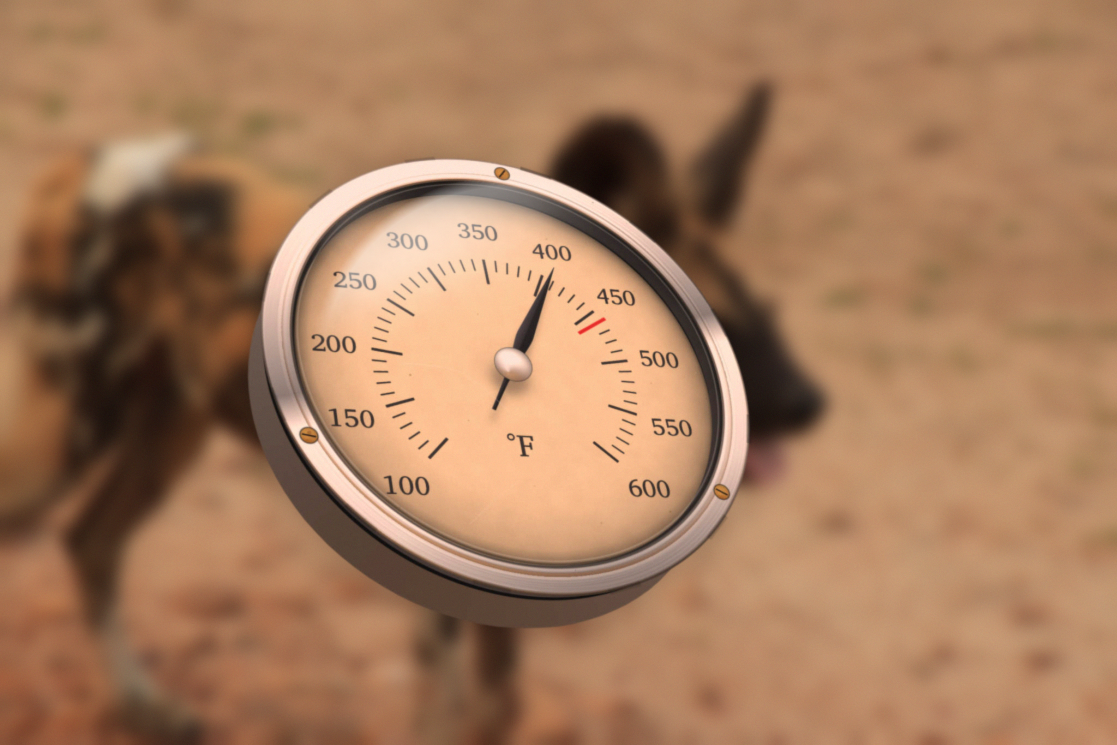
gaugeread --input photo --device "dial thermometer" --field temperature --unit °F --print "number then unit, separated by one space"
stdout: 405 °F
